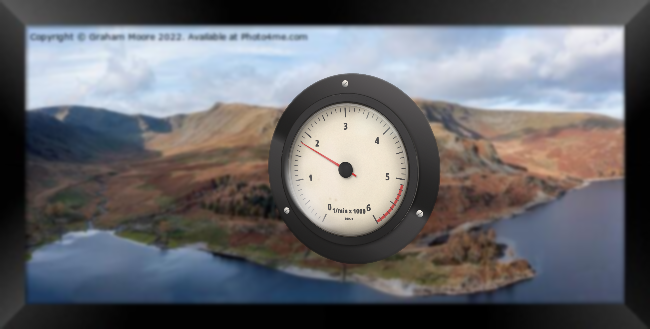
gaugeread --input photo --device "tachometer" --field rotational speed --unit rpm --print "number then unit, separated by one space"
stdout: 1800 rpm
